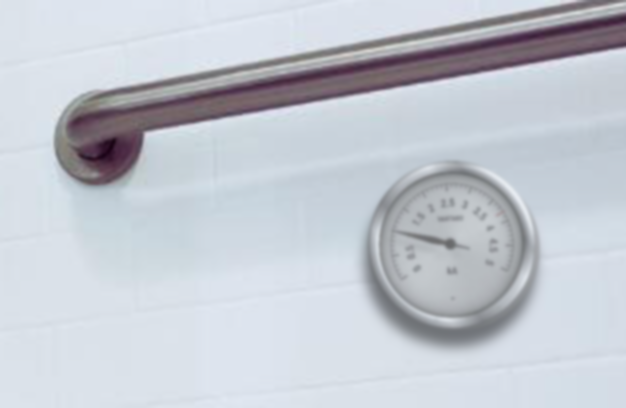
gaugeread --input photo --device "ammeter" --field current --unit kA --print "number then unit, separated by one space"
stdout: 1 kA
